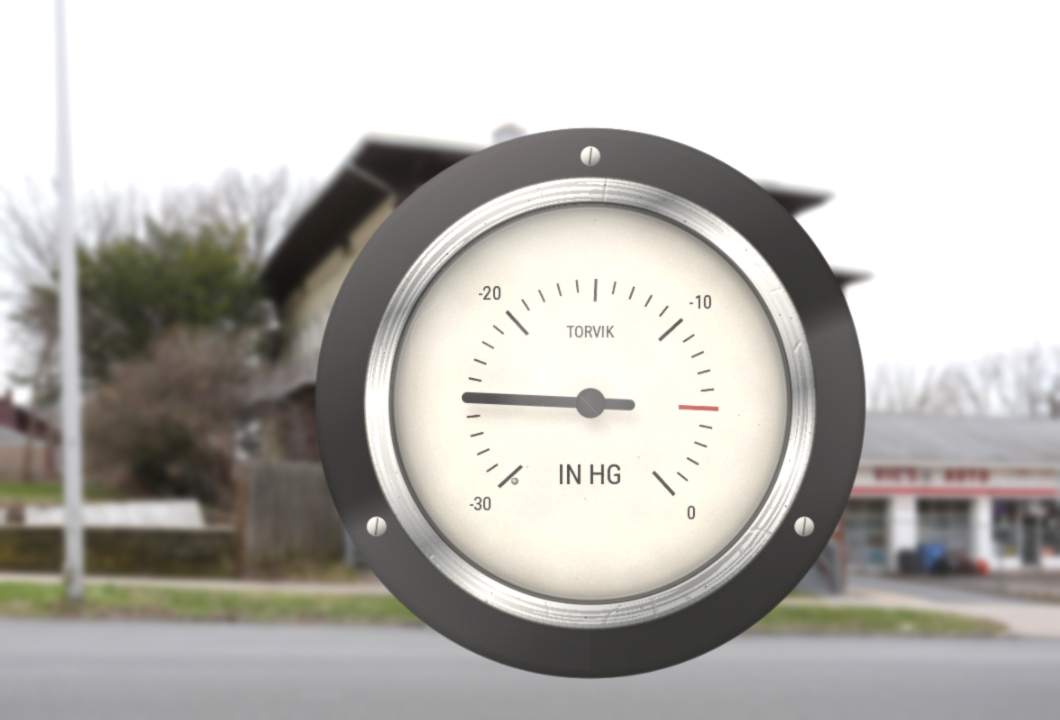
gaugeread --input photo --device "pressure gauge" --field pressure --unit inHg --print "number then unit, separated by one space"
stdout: -25 inHg
